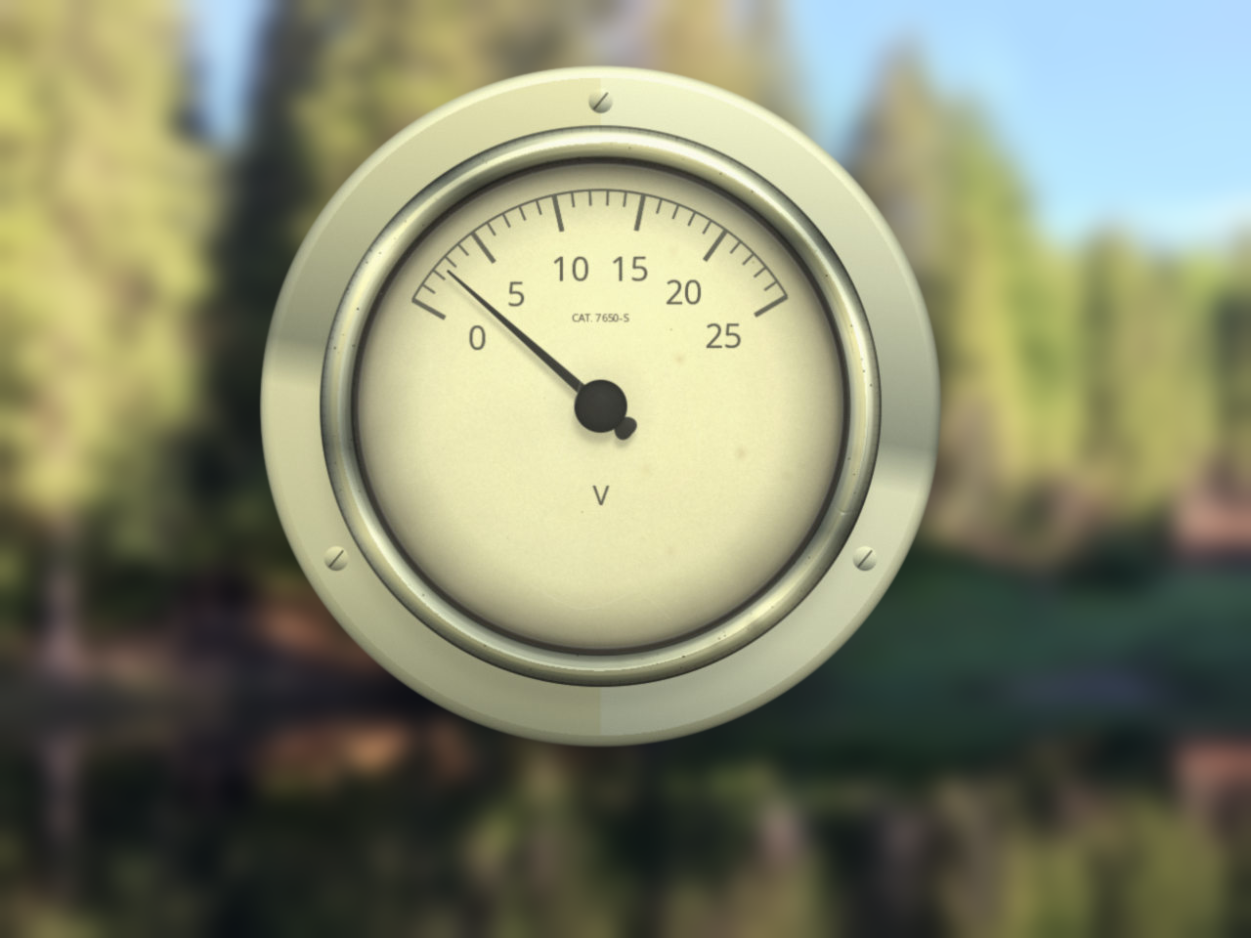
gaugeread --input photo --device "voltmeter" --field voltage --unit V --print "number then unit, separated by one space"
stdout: 2.5 V
